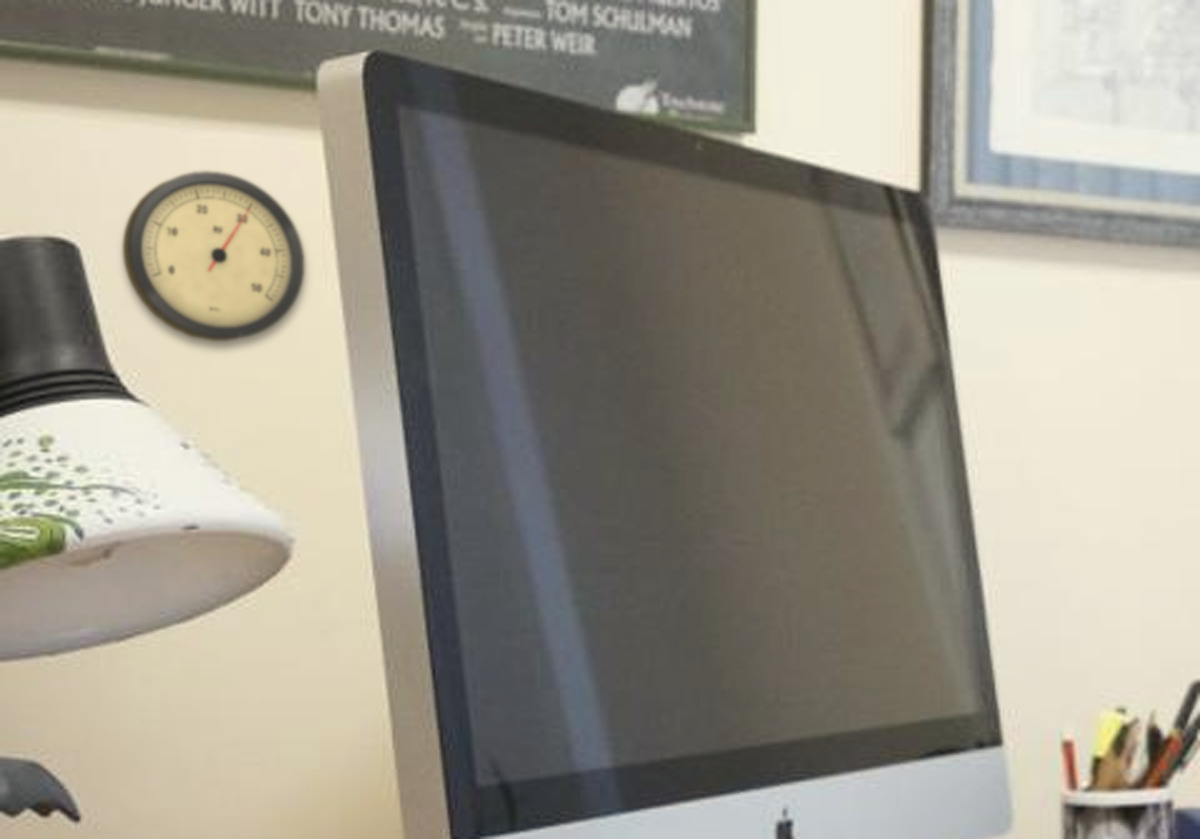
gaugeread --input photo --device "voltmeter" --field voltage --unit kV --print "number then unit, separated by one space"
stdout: 30 kV
